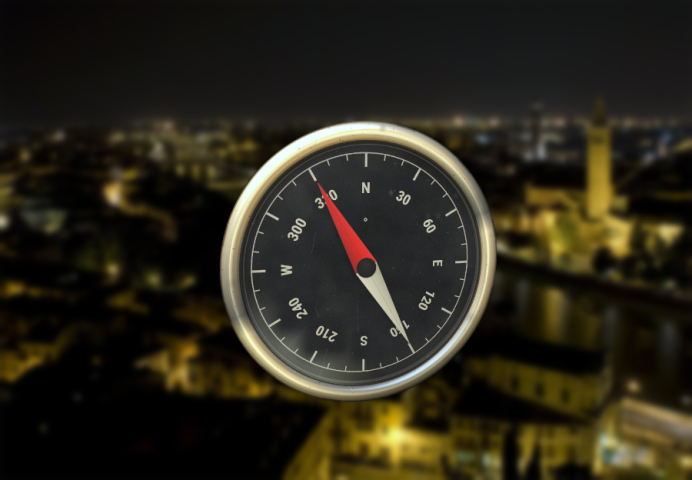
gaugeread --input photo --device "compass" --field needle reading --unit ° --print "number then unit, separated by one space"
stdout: 330 °
